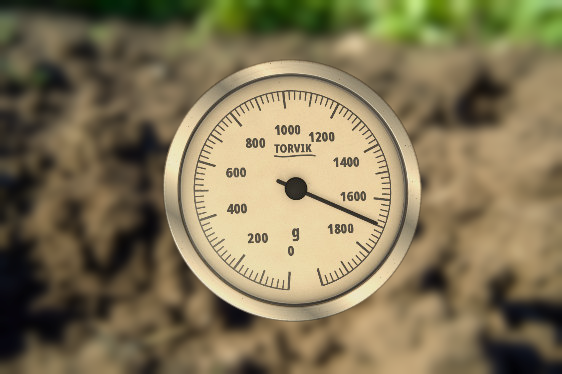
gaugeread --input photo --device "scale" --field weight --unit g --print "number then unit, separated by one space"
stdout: 1700 g
